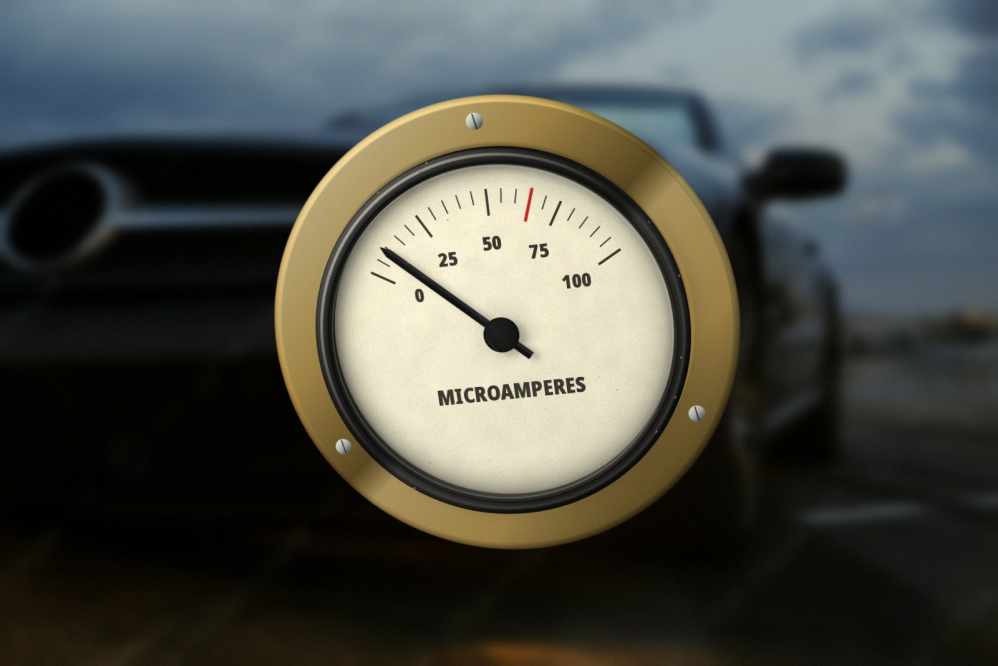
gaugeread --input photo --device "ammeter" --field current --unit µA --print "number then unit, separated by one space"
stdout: 10 µA
